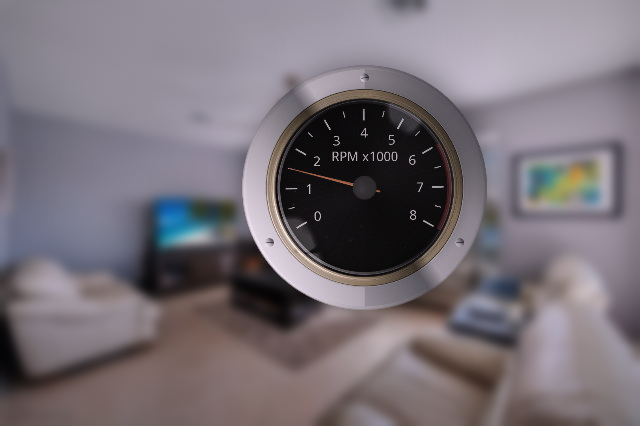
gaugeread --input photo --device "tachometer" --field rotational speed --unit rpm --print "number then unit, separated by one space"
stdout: 1500 rpm
